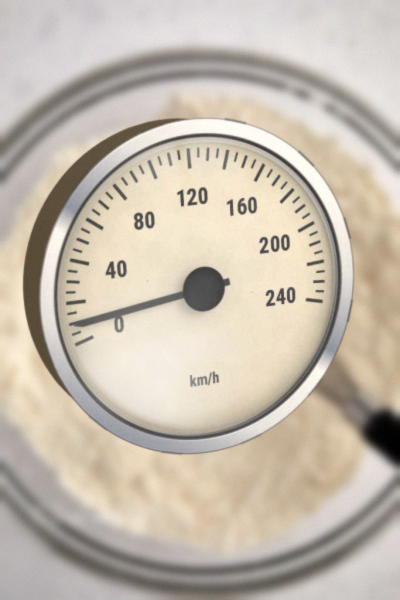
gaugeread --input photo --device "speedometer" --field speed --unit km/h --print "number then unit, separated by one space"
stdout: 10 km/h
